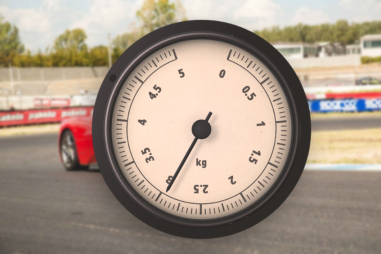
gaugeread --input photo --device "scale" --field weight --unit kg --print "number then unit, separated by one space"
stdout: 2.95 kg
